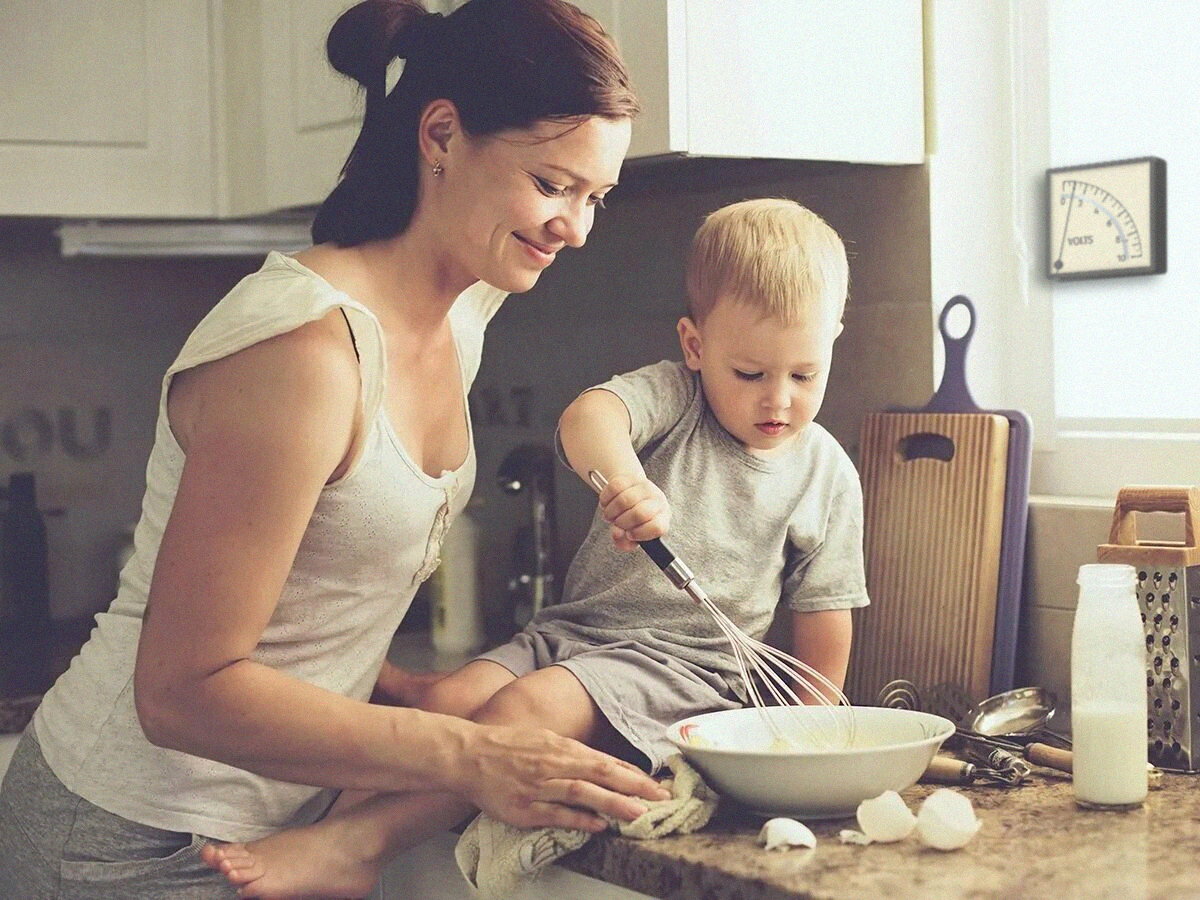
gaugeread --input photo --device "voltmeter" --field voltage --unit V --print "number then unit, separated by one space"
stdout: 1 V
